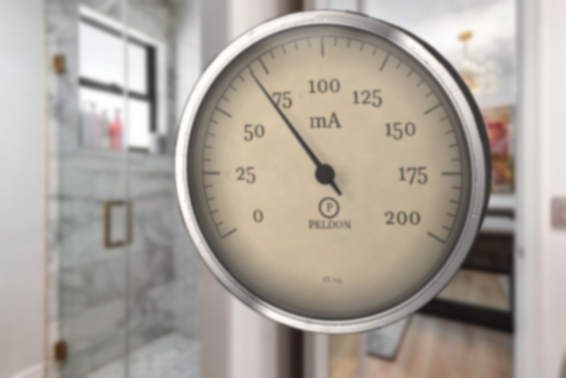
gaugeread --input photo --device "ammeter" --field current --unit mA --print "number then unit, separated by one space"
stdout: 70 mA
